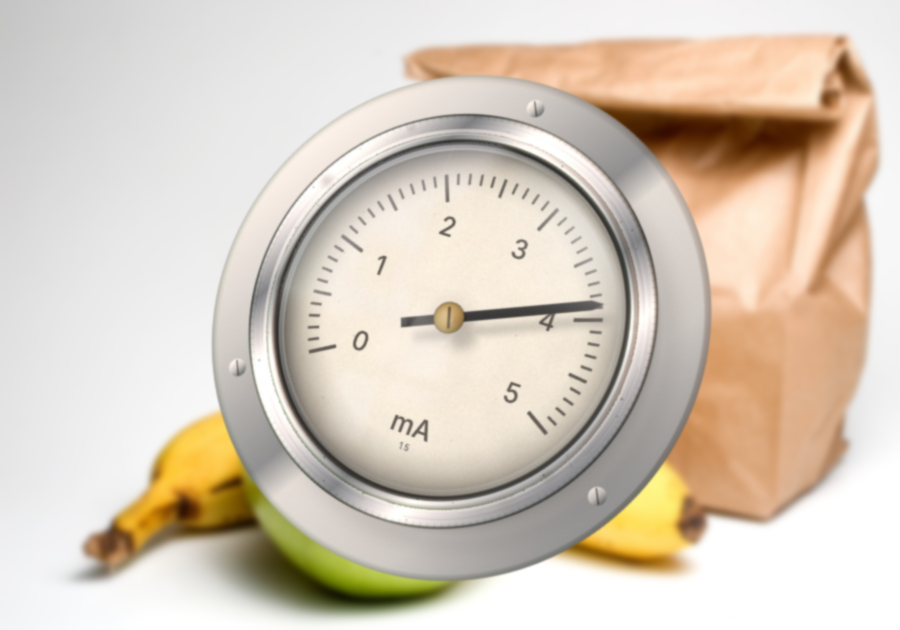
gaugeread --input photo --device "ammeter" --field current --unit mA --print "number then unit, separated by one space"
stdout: 3.9 mA
